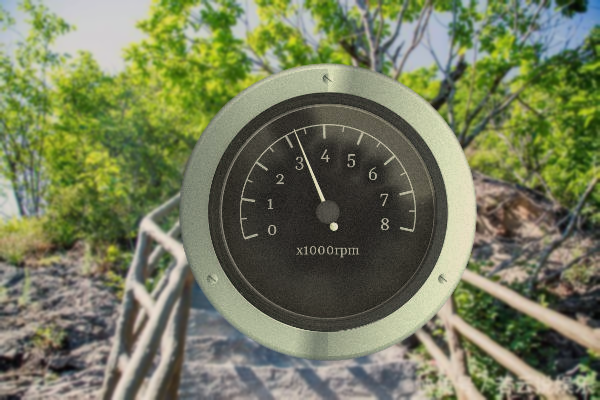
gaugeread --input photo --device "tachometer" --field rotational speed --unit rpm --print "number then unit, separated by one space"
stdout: 3250 rpm
